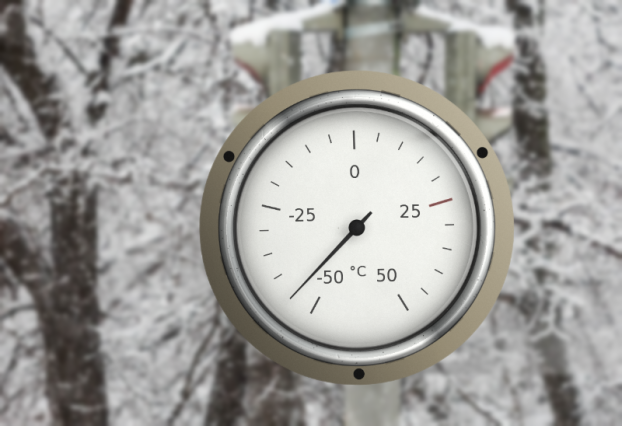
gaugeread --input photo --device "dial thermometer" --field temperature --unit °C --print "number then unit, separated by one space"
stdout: -45 °C
